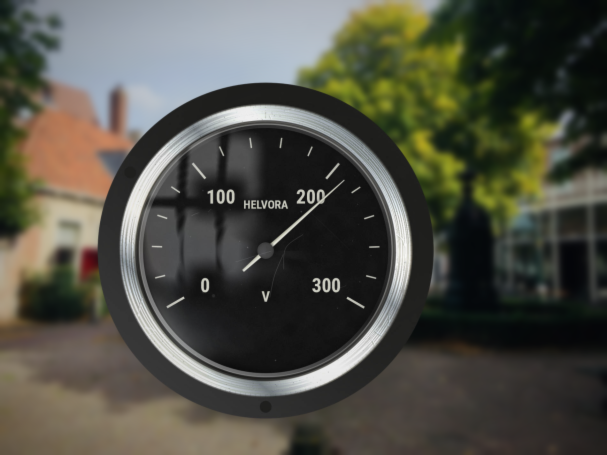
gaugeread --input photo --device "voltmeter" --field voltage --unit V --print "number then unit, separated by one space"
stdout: 210 V
